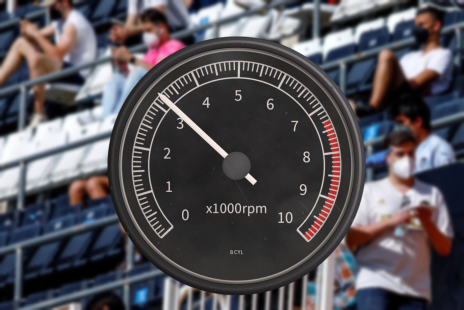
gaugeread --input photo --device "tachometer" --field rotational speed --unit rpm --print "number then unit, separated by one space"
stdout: 3200 rpm
